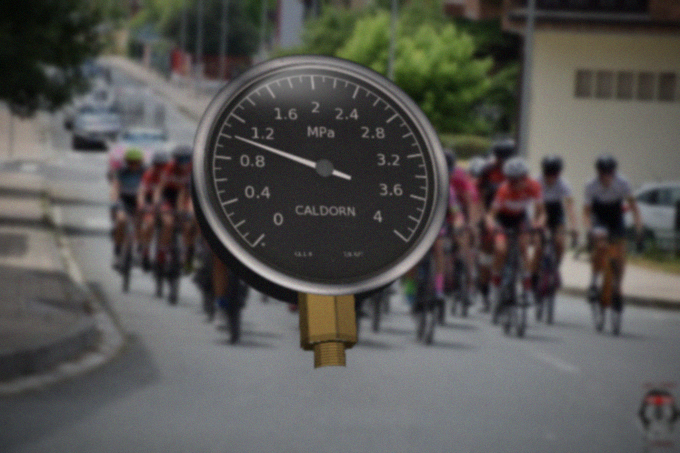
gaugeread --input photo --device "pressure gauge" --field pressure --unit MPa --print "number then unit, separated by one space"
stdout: 1 MPa
